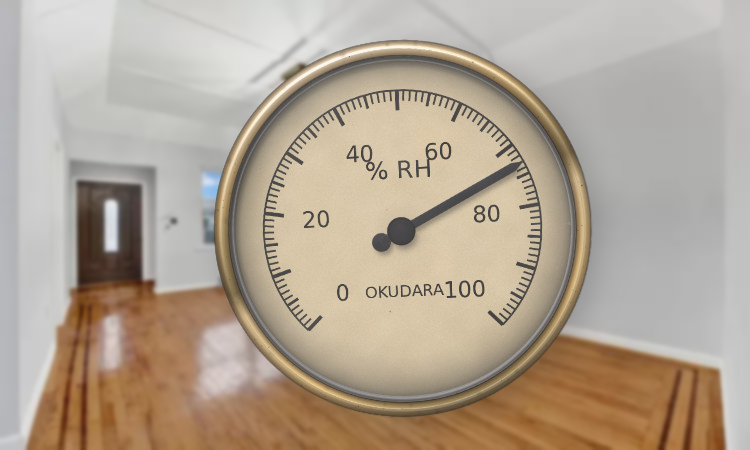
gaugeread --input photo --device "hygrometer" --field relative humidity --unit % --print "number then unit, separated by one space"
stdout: 73 %
